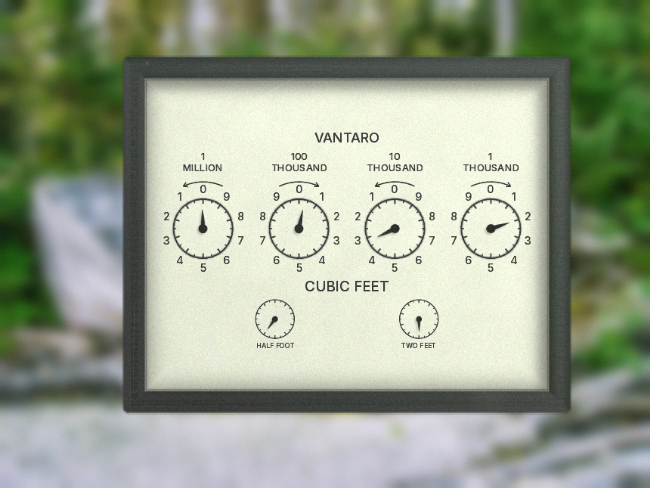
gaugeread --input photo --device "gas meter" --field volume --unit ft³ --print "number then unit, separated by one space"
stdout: 3200 ft³
